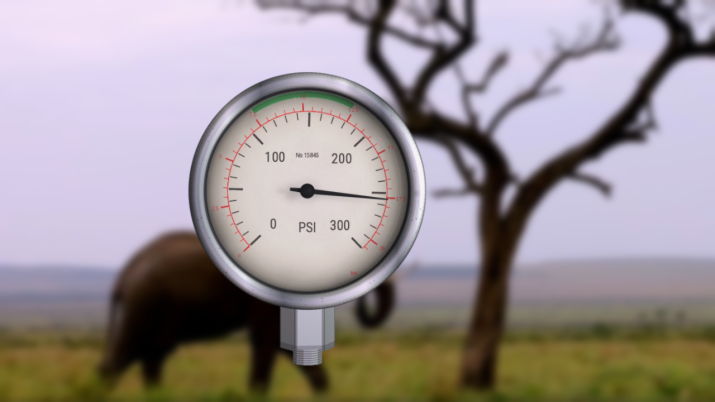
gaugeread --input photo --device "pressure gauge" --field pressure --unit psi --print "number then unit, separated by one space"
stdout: 255 psi
